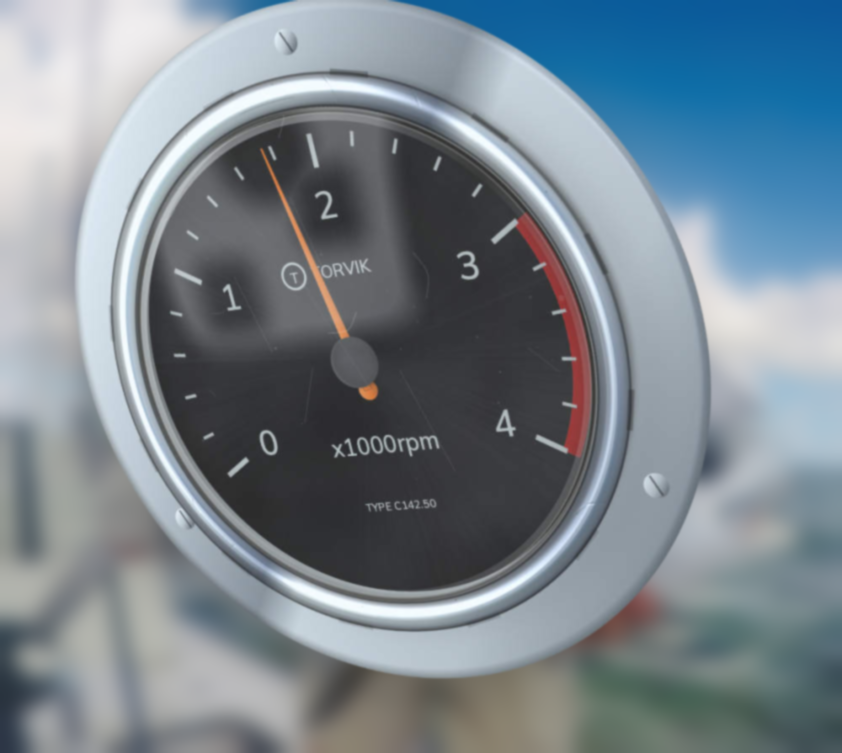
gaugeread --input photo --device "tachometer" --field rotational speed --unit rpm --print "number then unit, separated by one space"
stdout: 1800 rpm
